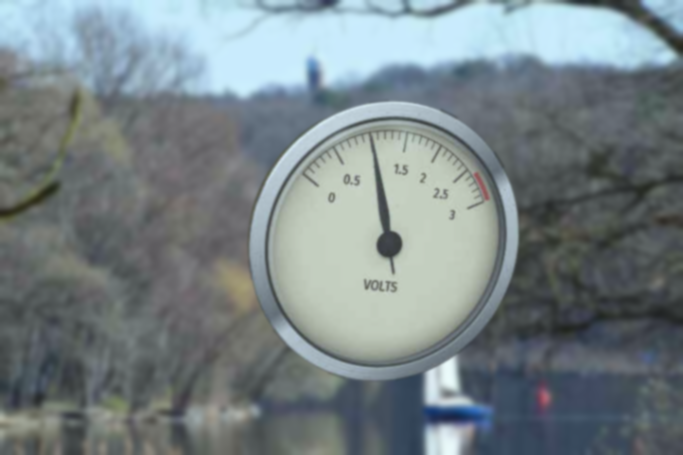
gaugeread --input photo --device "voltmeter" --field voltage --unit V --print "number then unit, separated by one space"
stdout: 1 V
